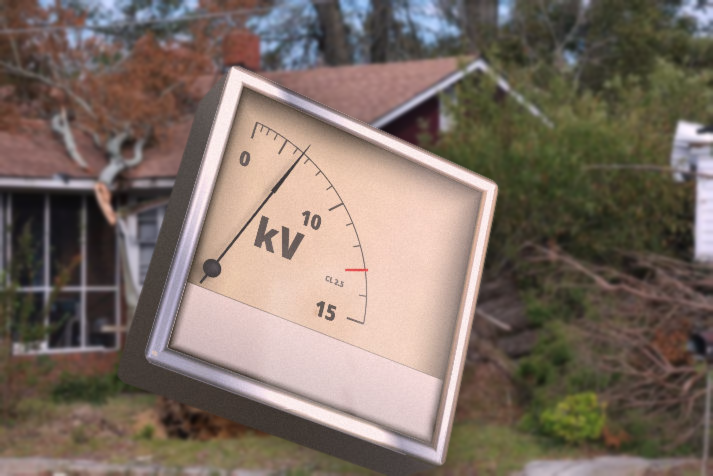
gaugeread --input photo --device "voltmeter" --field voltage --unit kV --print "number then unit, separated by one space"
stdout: 6.5 kV
